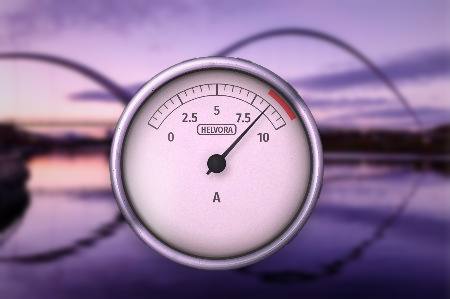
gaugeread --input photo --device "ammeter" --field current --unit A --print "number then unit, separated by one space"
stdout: 8.5 A
